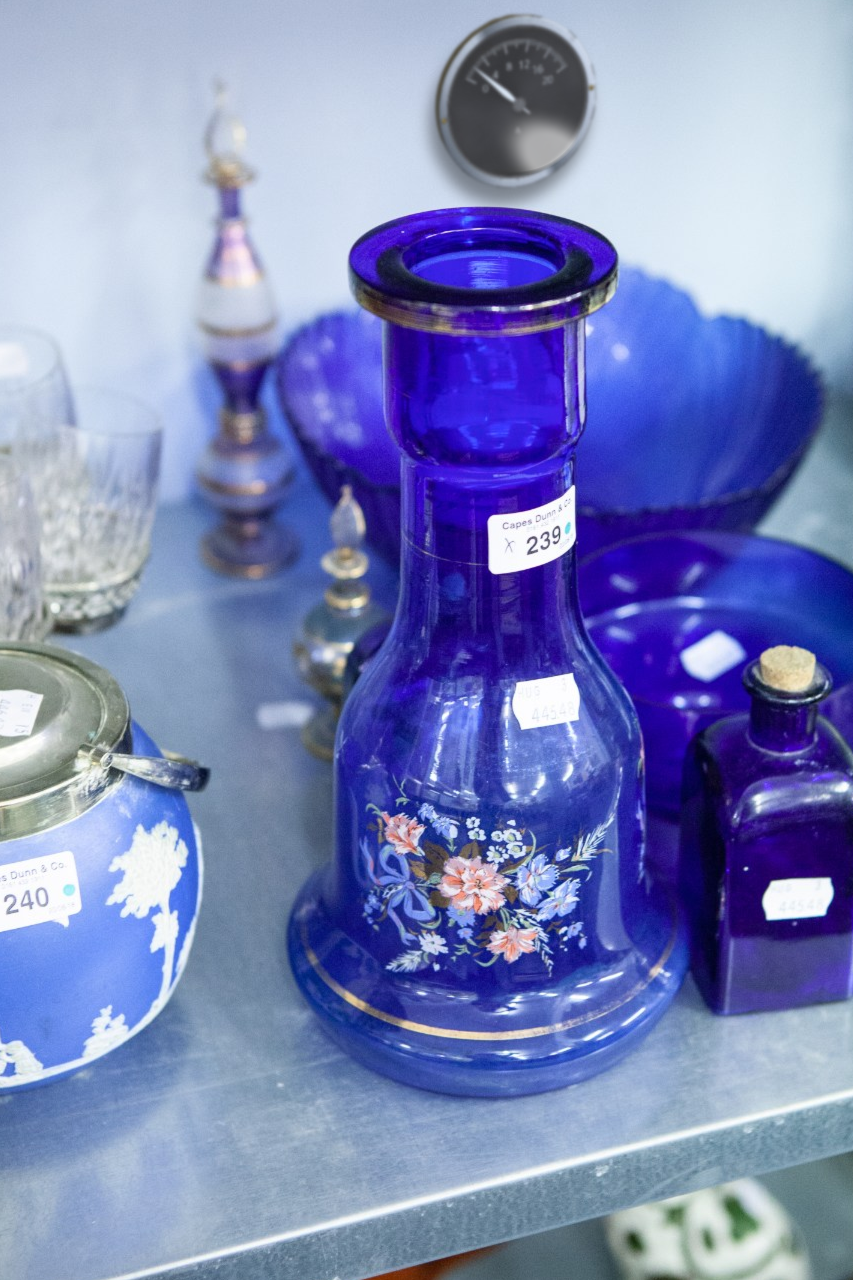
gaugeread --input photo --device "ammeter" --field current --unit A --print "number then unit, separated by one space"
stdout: 2 A
